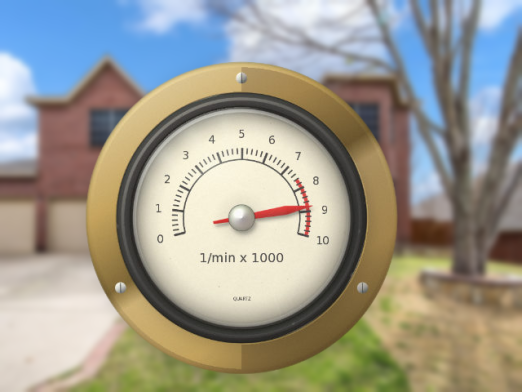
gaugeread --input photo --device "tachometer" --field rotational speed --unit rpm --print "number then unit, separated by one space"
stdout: 8800 rpm
